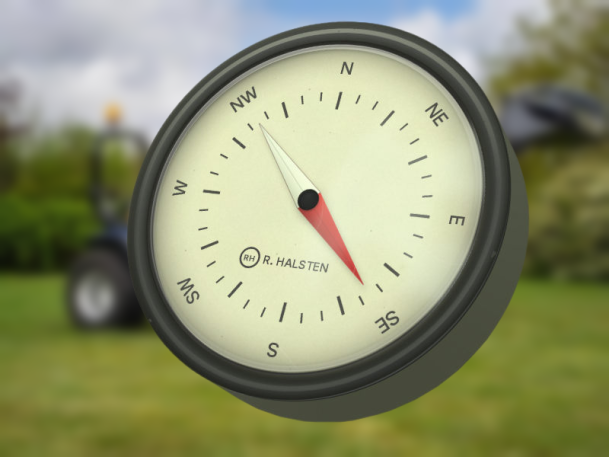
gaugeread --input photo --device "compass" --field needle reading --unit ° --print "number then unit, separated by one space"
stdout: 135 °
